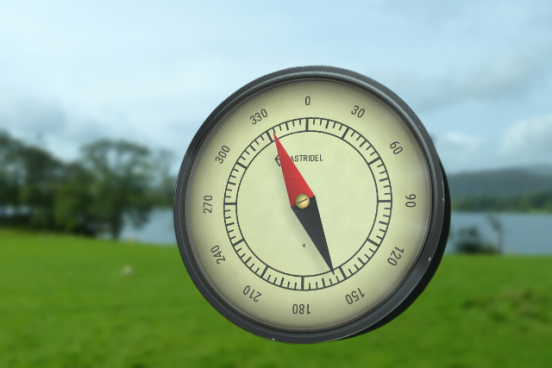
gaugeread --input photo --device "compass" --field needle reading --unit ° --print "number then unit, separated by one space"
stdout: 335 °
